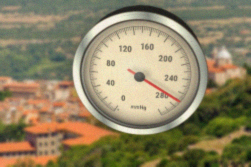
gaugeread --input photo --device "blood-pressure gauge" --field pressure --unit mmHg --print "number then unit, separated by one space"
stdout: 270 mmHg
